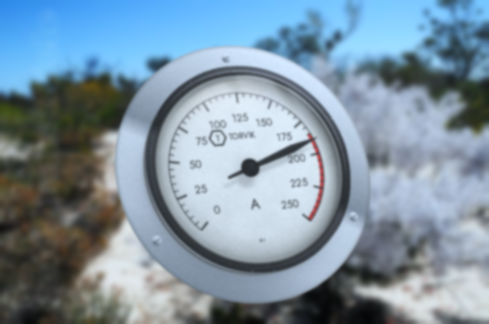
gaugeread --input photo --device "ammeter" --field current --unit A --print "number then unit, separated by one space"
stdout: 190 A
